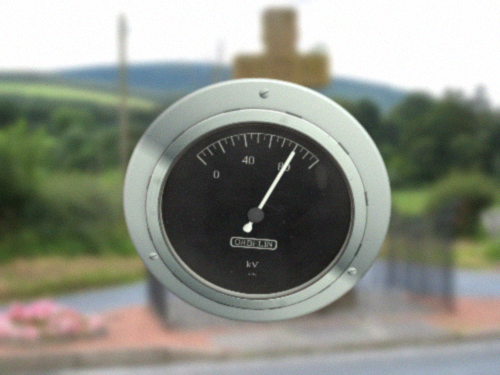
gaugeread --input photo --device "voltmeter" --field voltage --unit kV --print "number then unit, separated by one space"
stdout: 80 kV
